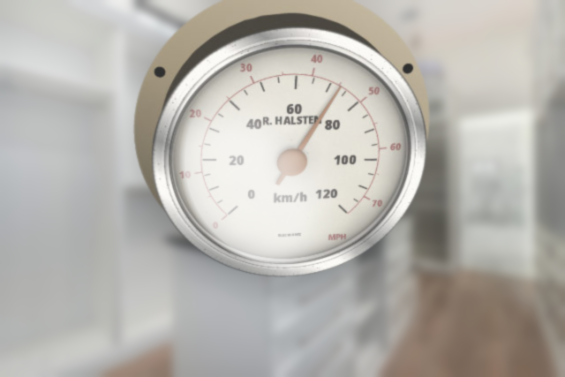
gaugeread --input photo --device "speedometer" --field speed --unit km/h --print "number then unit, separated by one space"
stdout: 72.5 km/h
